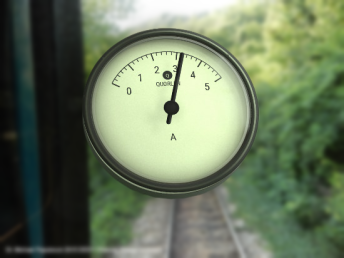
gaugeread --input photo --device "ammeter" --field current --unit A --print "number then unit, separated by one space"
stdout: 3.2 A
